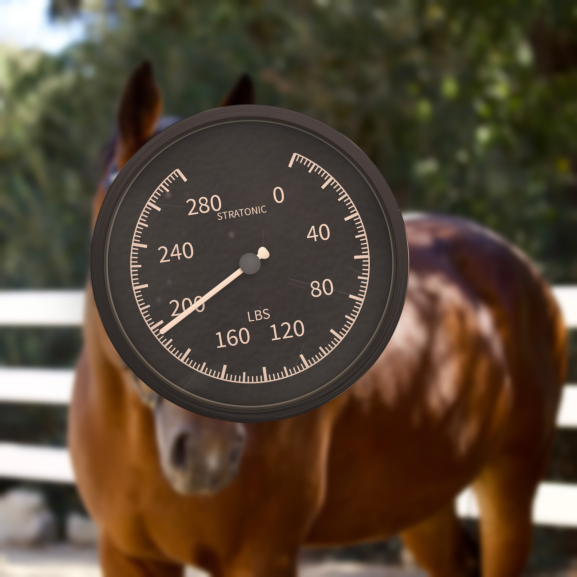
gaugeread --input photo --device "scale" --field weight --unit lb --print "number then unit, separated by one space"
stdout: 196 lb
